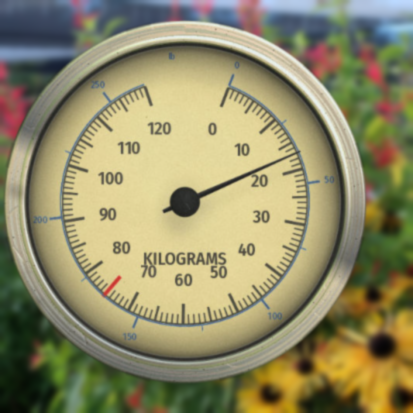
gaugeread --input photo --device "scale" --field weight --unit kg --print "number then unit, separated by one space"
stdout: 17 kg
